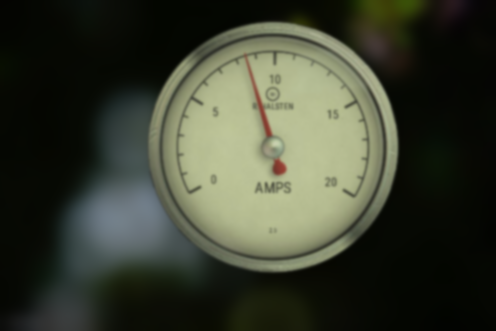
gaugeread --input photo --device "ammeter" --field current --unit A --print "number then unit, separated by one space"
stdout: 8.5 A
